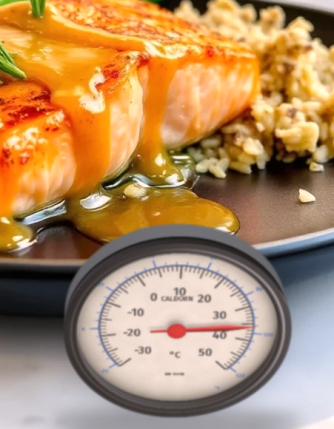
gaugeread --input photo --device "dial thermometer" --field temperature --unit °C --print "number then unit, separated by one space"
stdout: 35 °C
